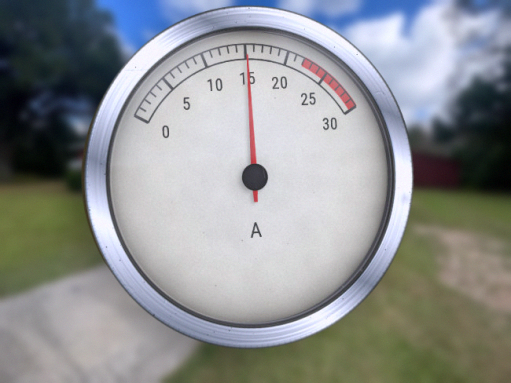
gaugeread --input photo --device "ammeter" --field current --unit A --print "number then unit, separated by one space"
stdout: 15 A
